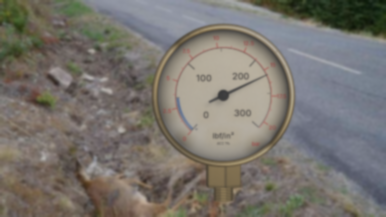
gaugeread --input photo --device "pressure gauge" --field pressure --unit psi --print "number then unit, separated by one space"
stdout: 225 psi
